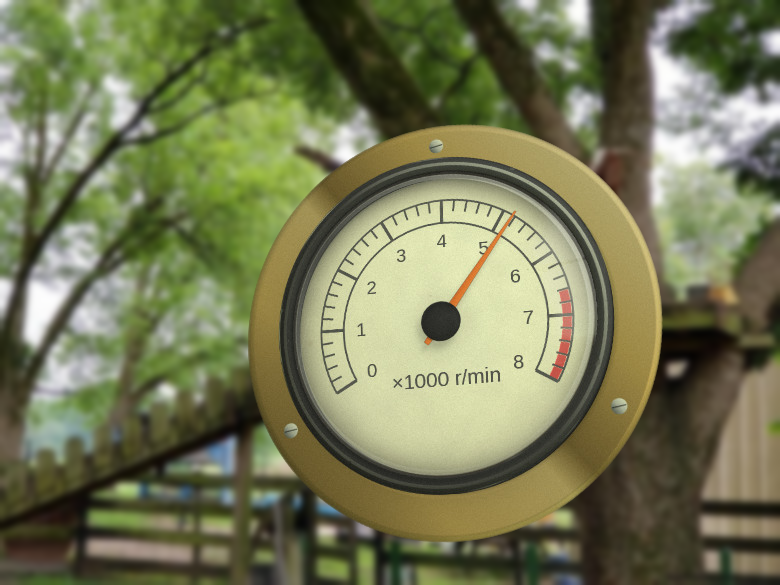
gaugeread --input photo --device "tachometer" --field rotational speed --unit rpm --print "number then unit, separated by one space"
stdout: 5200 rpm
